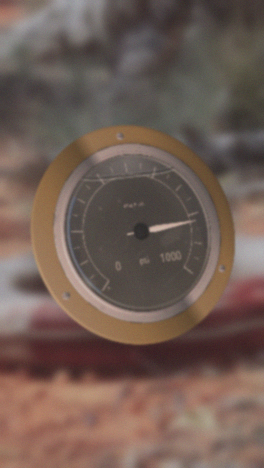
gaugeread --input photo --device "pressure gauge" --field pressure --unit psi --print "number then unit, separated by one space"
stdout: 825 psi
